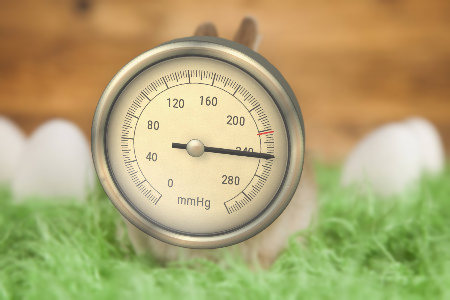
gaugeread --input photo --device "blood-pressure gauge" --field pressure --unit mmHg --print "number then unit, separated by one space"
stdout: 240 mmHg
